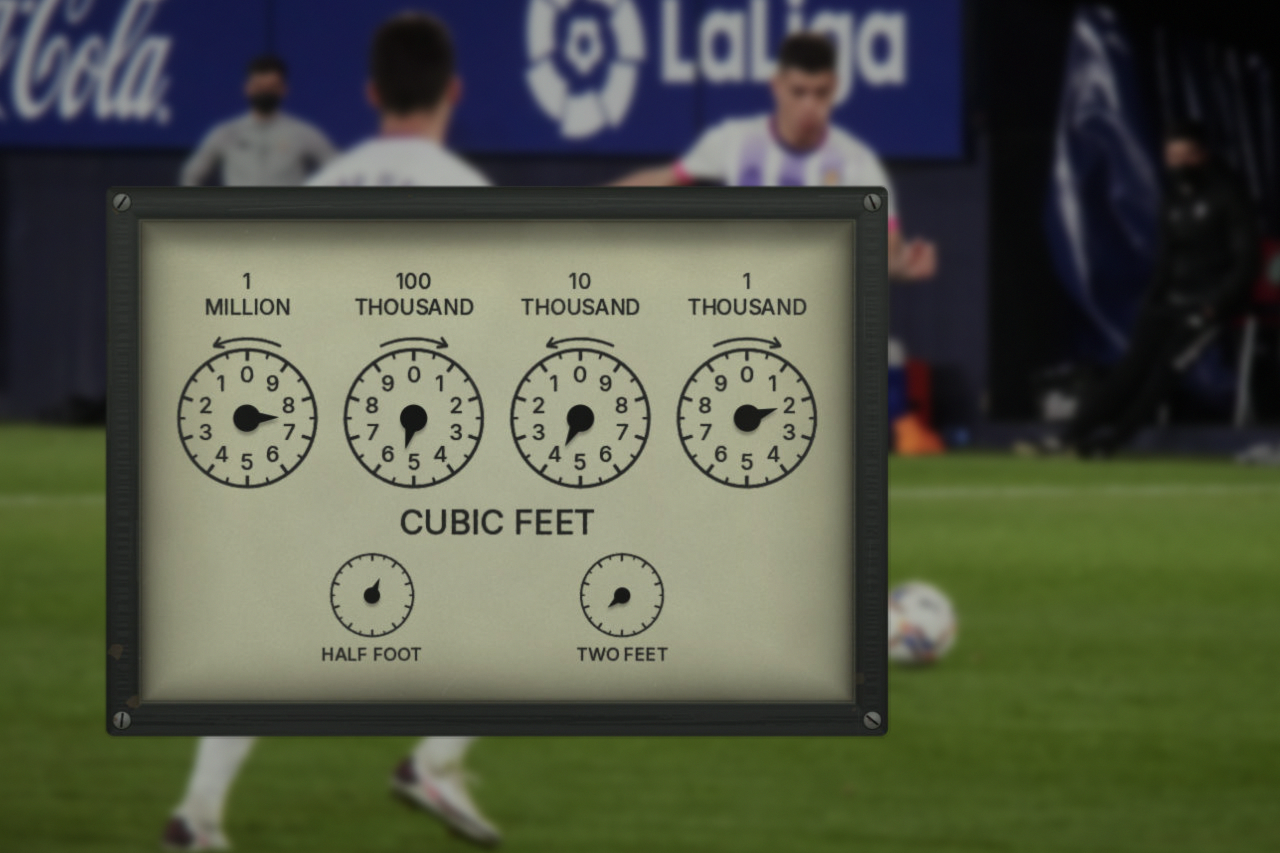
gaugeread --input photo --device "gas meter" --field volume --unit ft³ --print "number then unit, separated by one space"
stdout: 754200 ft³
